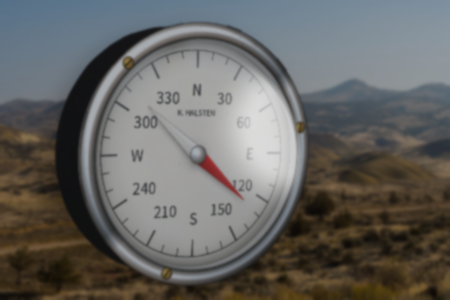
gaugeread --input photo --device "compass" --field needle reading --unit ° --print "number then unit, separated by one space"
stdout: 130 °
